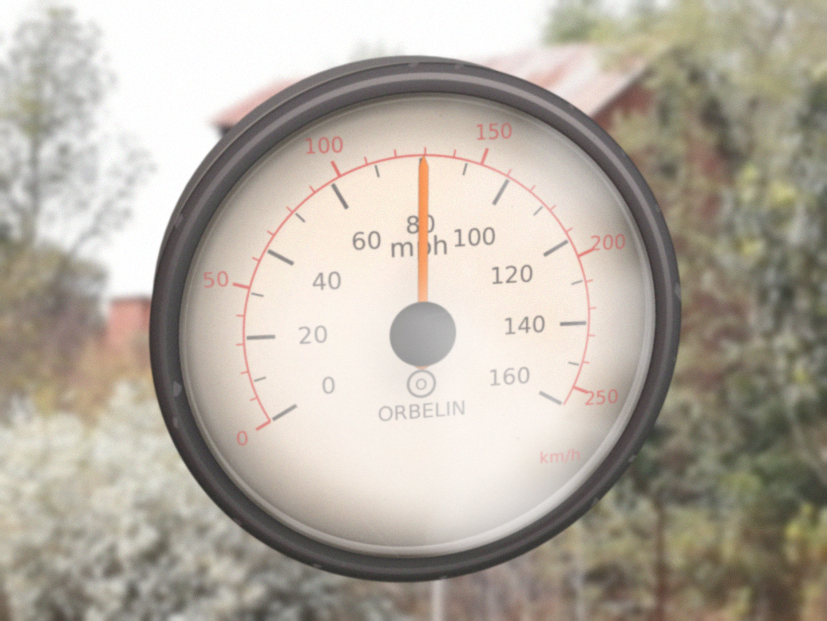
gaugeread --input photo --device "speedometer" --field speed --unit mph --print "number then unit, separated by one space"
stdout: 80 mph
